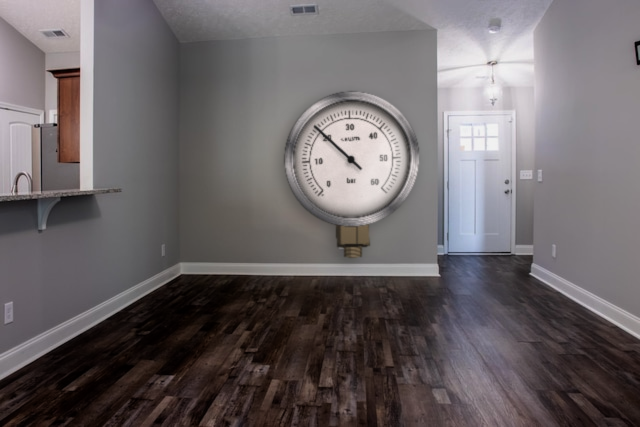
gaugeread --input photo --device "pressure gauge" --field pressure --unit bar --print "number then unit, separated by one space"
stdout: 20 bar
